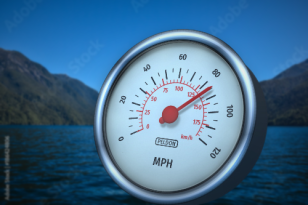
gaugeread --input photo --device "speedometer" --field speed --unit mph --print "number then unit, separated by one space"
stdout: 85 mph
